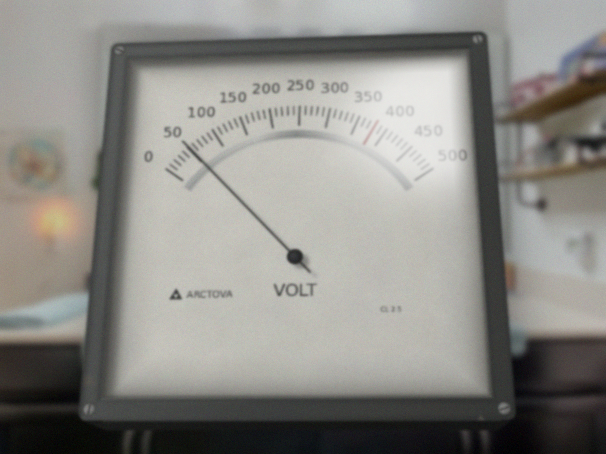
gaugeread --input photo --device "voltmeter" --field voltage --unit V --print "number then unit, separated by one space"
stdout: 50 V
